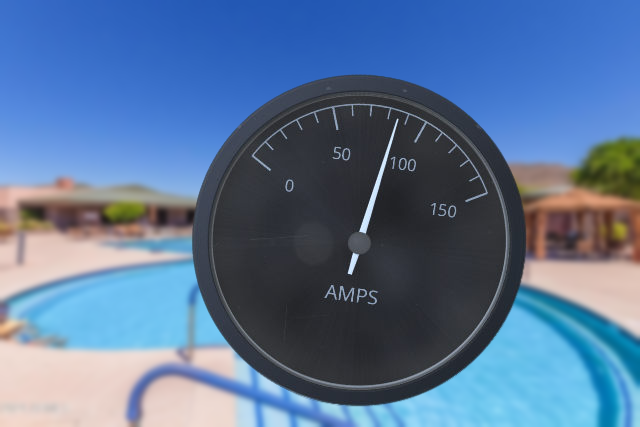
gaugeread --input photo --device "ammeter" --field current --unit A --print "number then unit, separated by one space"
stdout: 85 A
